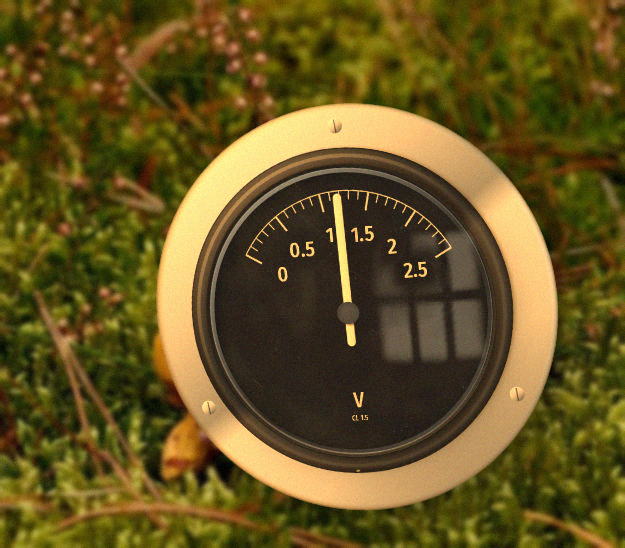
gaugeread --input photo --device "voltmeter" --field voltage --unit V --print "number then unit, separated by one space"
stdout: 1.2 V
